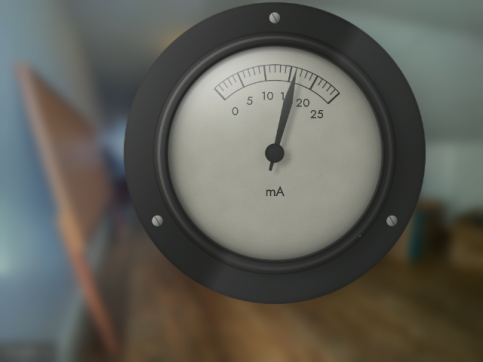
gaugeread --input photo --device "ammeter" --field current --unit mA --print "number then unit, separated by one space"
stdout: 16 mA
